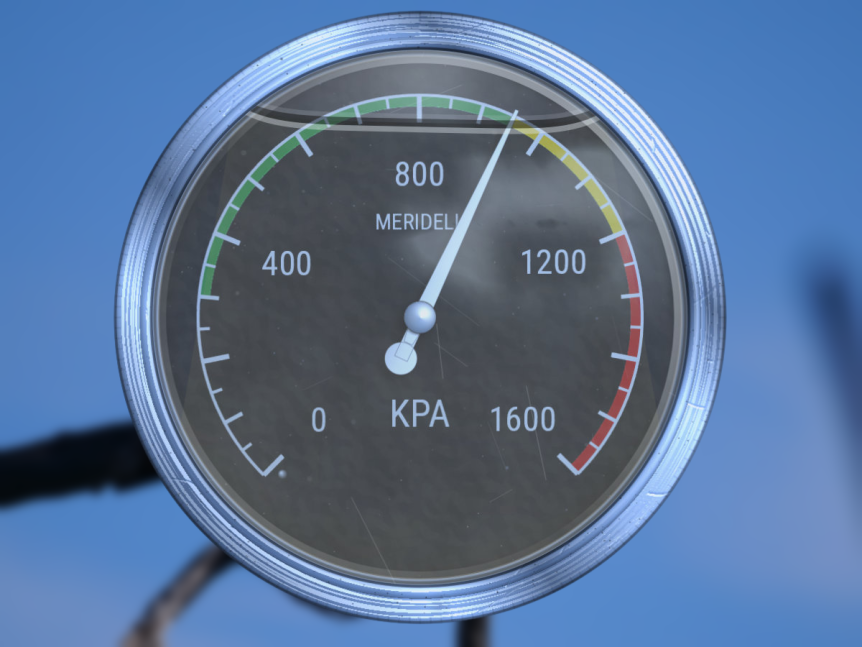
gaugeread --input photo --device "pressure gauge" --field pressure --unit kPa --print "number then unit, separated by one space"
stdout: 950 kPa
